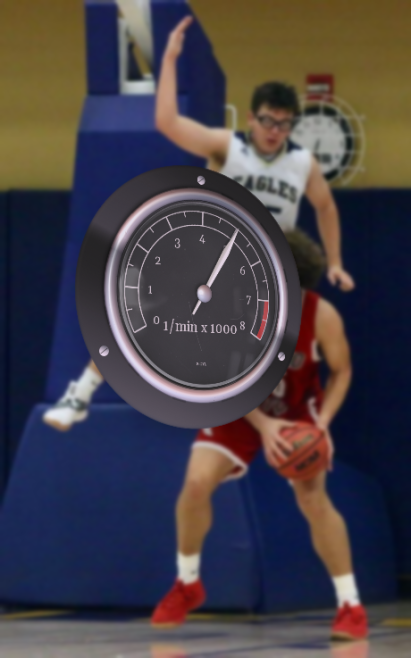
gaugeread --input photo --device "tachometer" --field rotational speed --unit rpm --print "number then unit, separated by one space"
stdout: 5000 rpm
